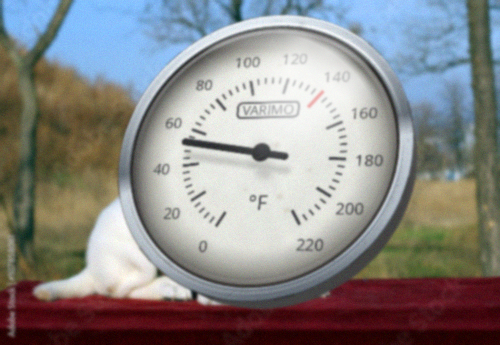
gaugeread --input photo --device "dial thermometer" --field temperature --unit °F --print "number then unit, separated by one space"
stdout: 52 °F
